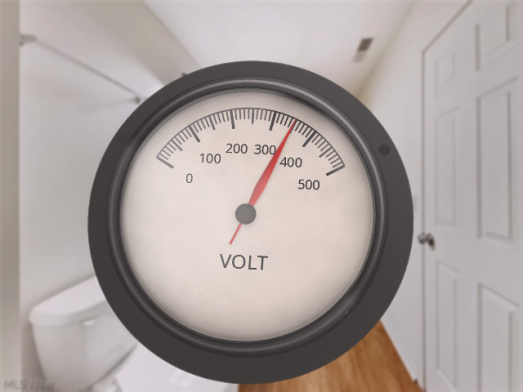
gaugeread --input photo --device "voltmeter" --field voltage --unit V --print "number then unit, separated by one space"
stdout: 350 V
